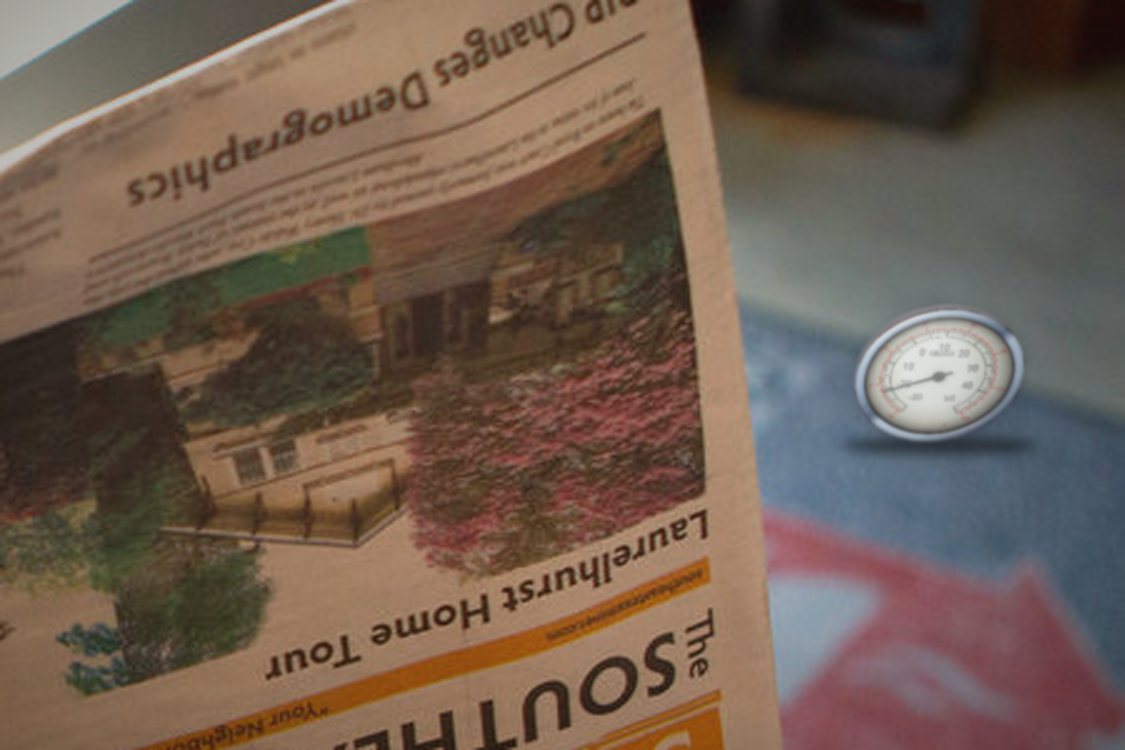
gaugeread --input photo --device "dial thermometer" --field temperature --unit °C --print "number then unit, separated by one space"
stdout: -20 °C
